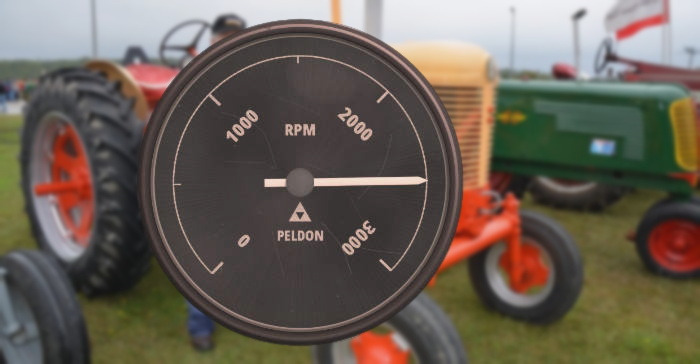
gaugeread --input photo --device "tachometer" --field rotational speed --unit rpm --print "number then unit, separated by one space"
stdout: 2500 rpm
